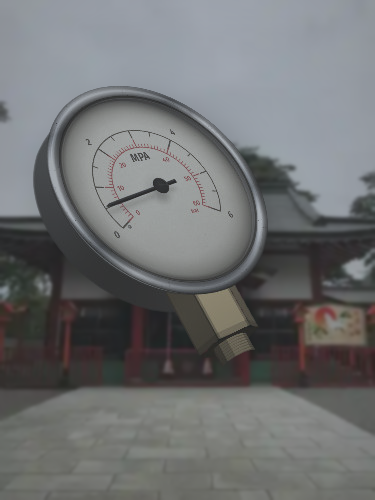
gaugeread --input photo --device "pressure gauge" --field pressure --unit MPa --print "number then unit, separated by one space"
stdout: 0.5 MPa
